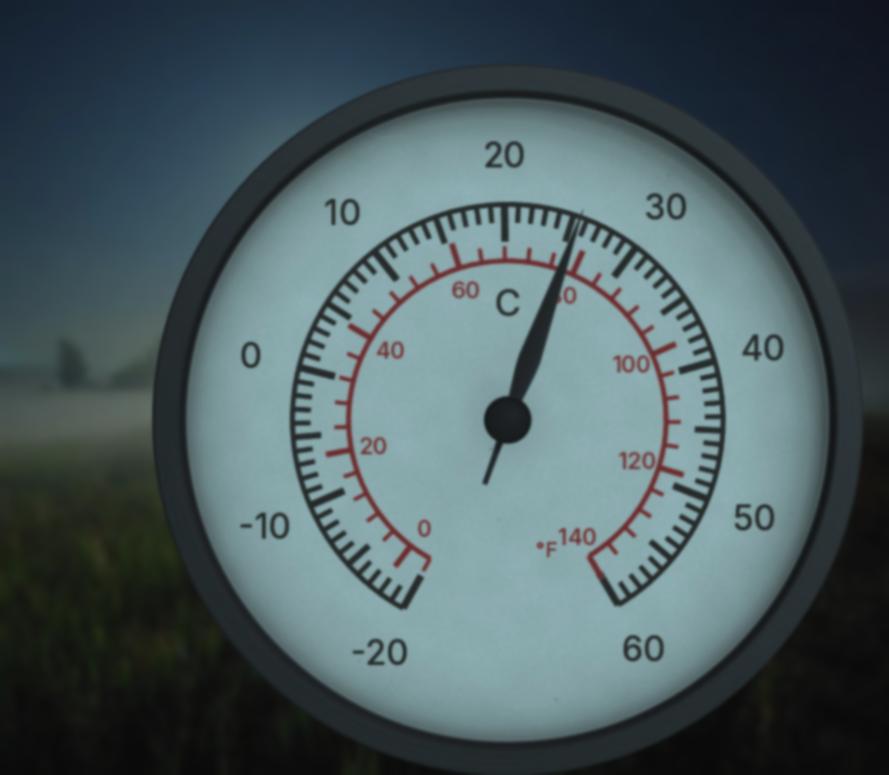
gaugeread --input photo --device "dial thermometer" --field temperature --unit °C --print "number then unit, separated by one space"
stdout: 25.5 °C
